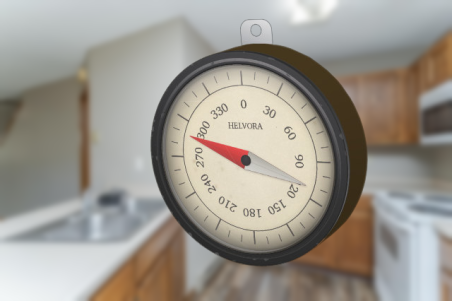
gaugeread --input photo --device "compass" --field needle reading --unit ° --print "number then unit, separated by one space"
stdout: 290 °
